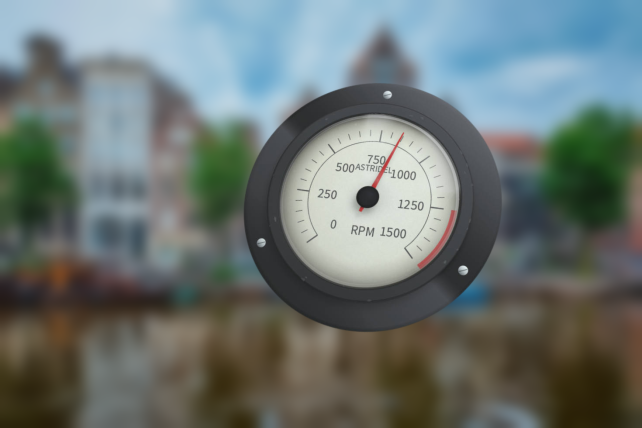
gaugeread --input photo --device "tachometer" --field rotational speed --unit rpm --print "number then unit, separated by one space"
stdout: 850 rpm
